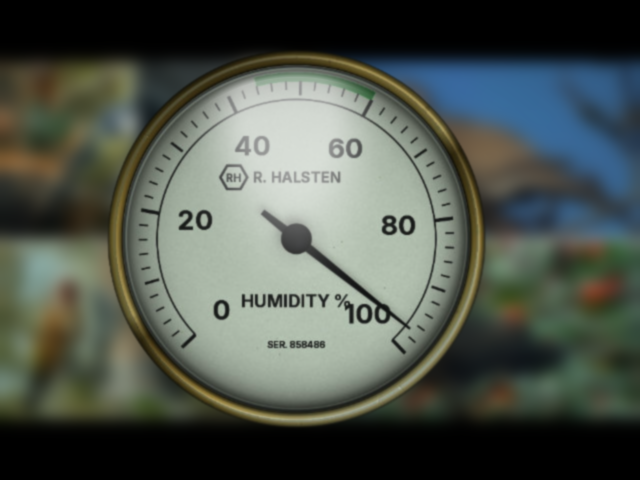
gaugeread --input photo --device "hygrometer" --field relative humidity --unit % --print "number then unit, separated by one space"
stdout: 97 %
